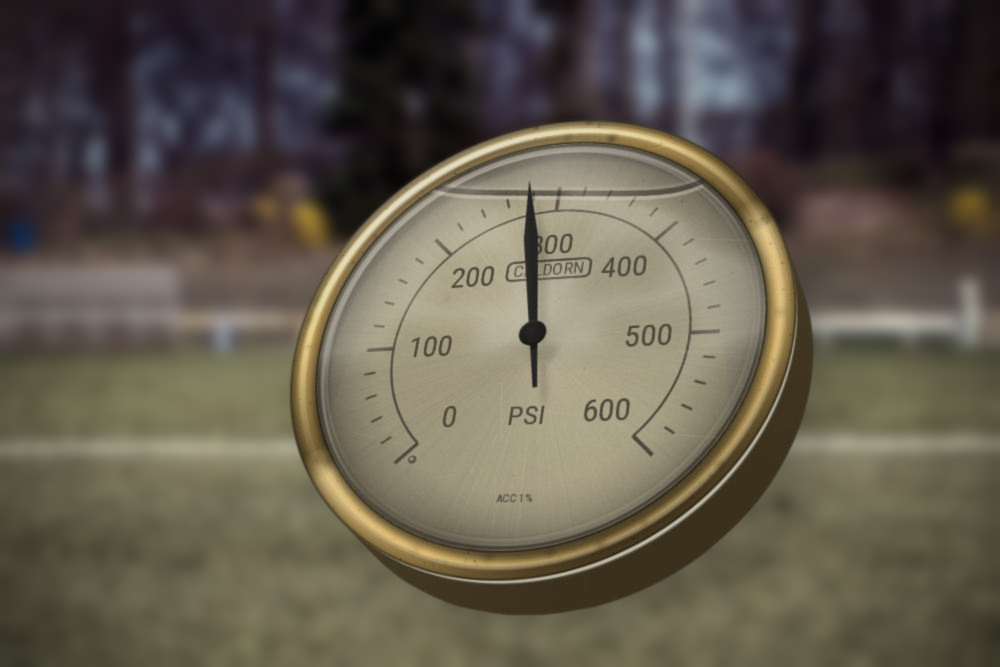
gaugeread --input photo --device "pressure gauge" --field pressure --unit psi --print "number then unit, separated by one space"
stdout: 280 psi
